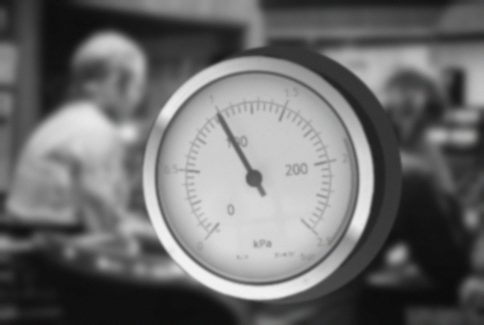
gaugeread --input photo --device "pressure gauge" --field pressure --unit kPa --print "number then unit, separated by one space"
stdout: 100 kPa
